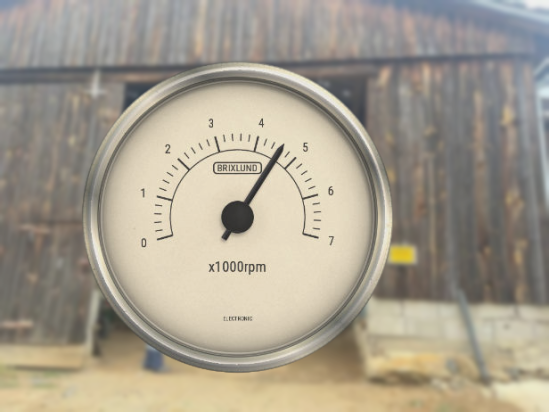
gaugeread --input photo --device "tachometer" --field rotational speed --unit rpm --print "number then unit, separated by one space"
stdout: 4600 rpm
